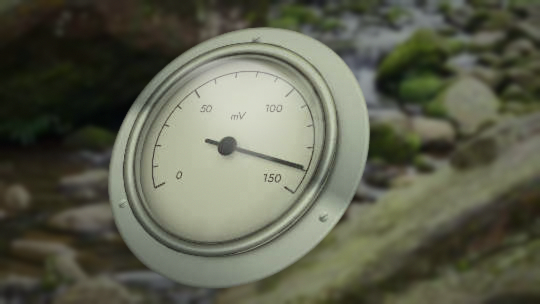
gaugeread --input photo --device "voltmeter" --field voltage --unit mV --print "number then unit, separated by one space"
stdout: 140 mV
